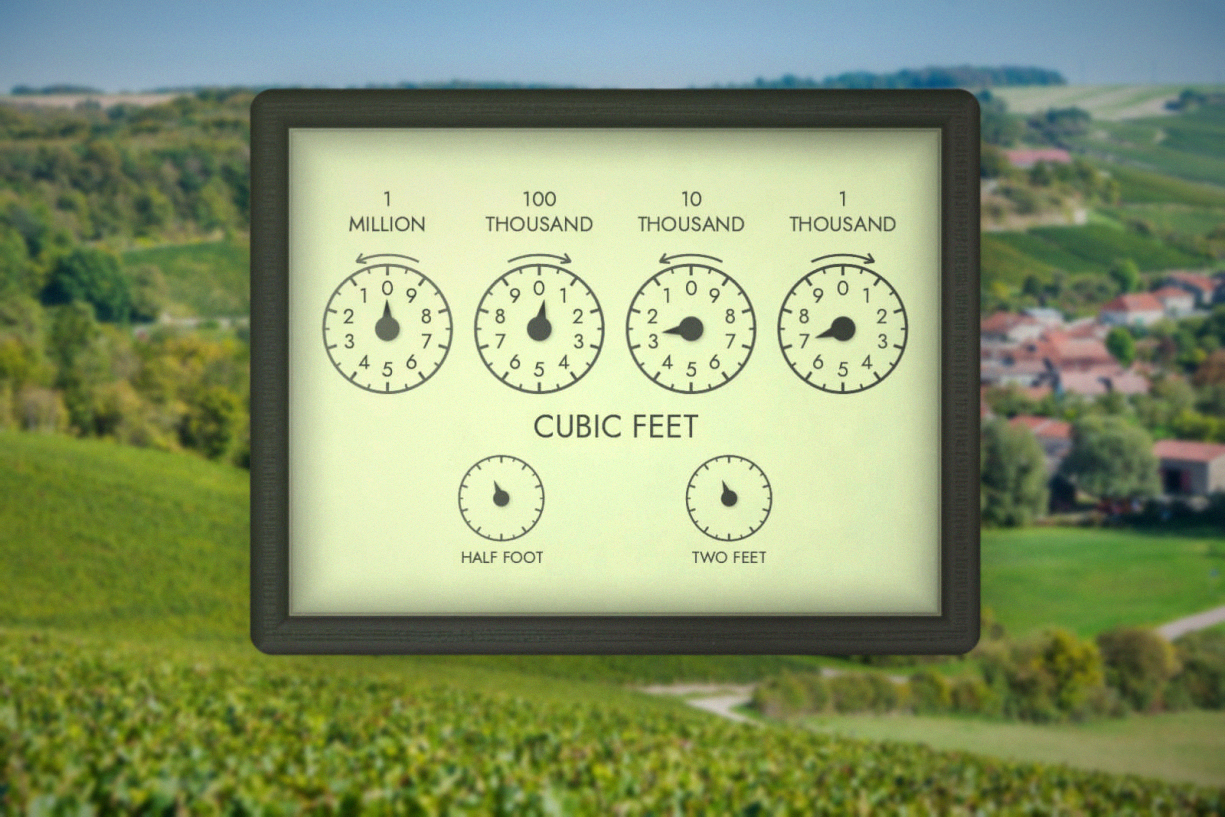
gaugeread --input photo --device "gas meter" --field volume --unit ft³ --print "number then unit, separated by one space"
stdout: 2700 ft³
